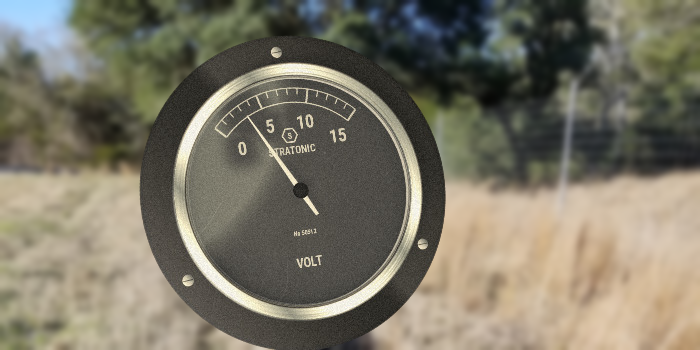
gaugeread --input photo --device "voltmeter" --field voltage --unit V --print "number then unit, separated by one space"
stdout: 3 V
